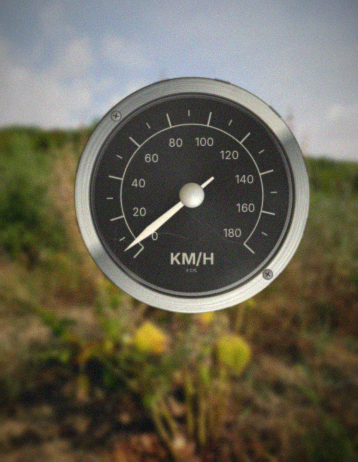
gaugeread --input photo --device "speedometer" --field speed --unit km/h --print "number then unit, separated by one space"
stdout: 5 km/h
